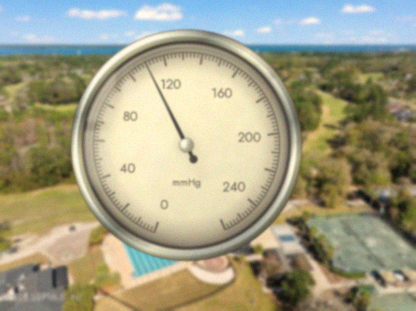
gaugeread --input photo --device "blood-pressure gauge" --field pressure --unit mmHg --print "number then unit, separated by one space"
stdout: 110 mmHg
